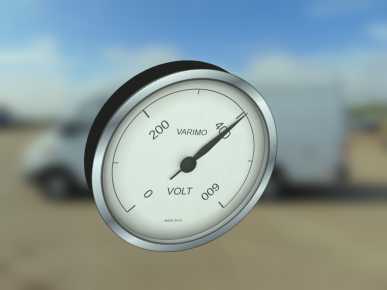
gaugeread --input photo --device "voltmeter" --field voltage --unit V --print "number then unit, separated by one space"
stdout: 400 V
